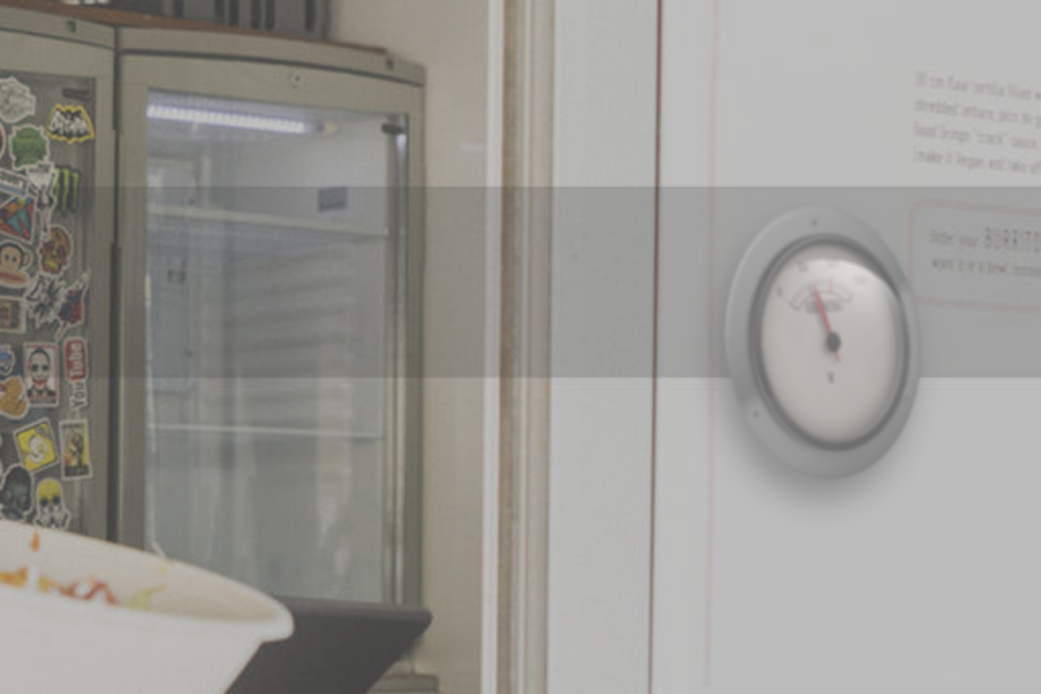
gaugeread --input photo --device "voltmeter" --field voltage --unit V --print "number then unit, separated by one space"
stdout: 50 V
